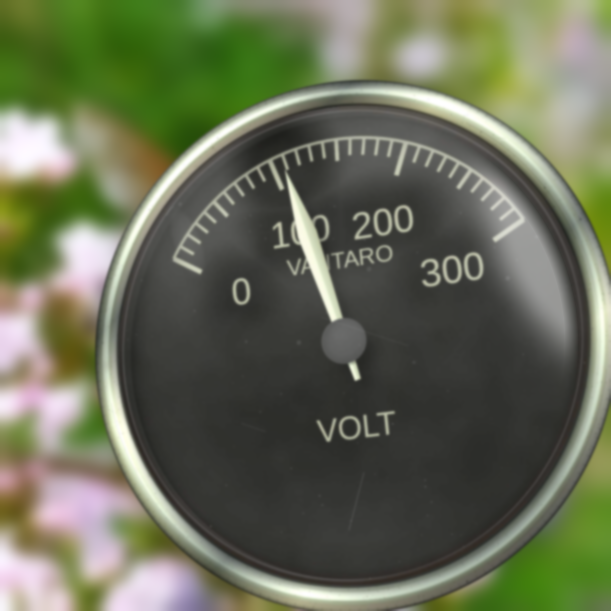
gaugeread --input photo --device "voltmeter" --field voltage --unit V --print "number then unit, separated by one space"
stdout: 110 V
